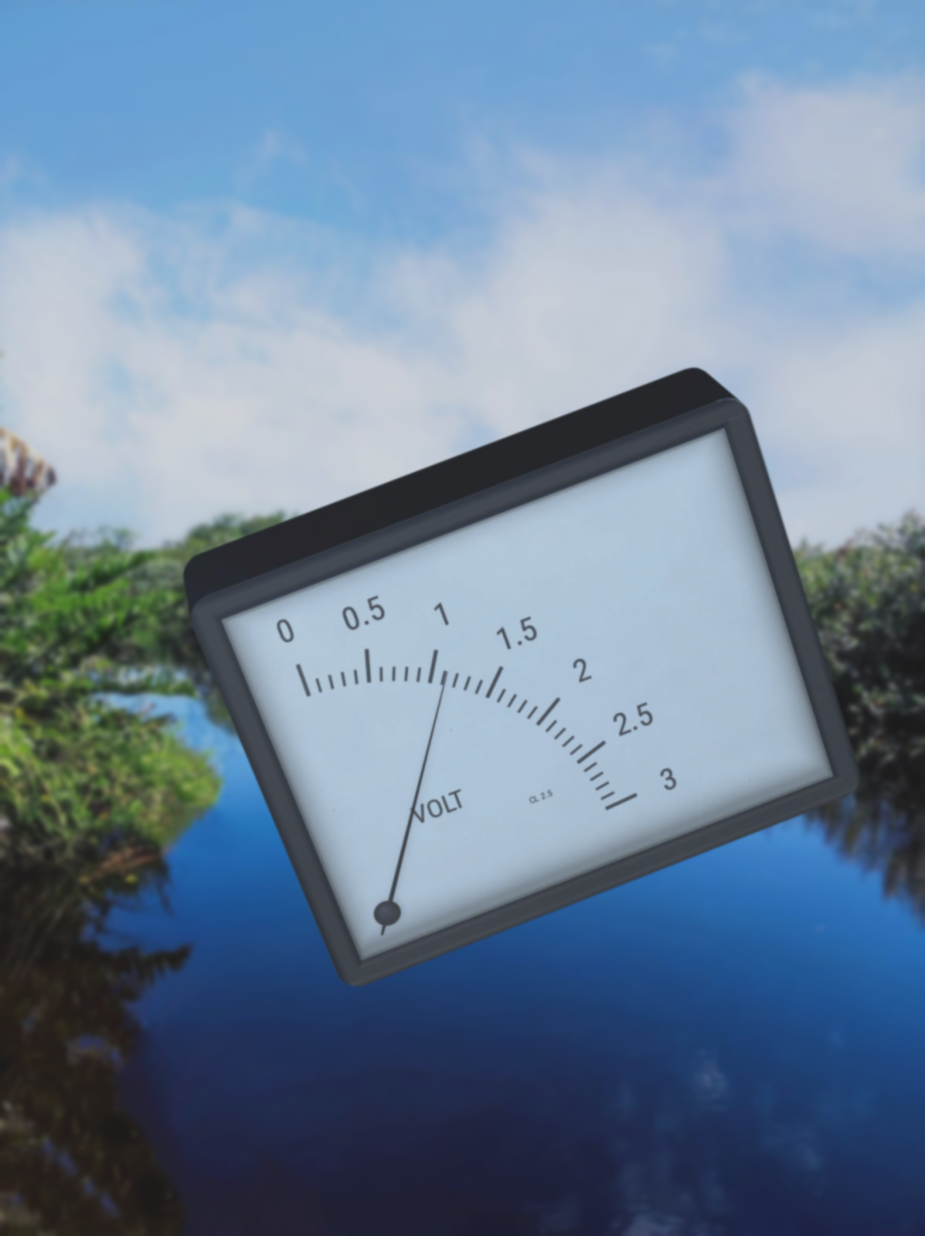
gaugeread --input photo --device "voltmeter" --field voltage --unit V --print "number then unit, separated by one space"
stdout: 1.1 V
